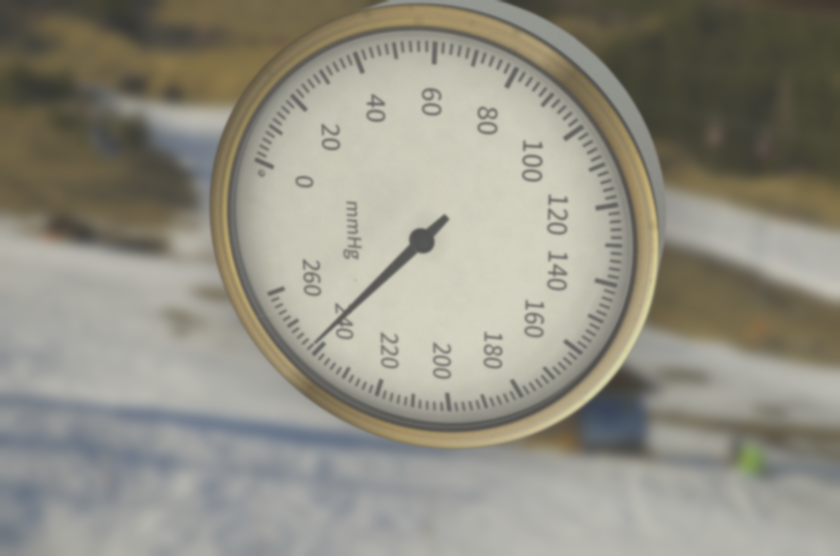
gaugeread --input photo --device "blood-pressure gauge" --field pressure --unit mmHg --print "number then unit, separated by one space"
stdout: 242 mmHg
